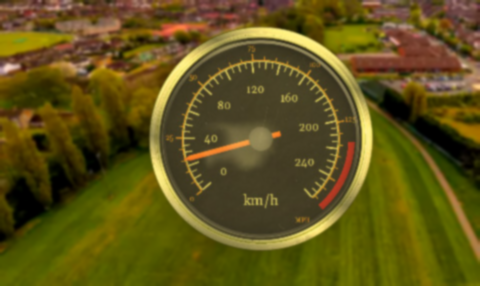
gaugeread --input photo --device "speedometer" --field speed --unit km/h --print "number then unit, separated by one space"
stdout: 25 km/h
